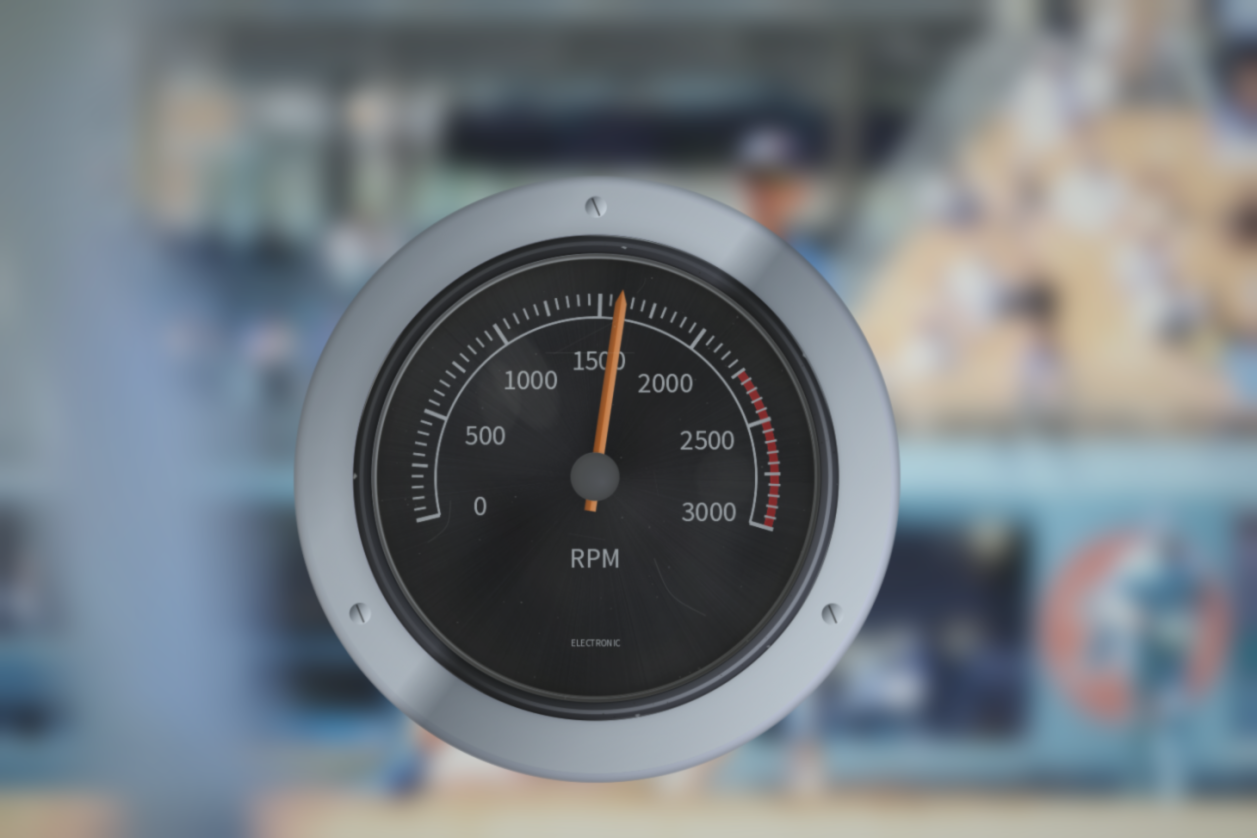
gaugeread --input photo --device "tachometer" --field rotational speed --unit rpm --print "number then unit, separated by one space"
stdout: 1600 rpm
